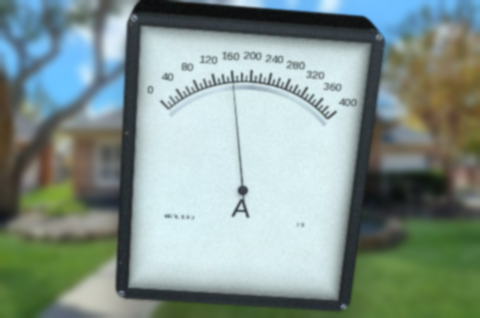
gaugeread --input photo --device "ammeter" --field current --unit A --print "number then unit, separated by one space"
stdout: 160 A
